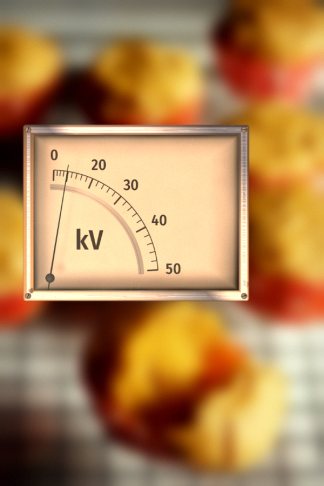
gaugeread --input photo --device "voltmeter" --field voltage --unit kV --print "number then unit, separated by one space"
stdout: 10 kV
